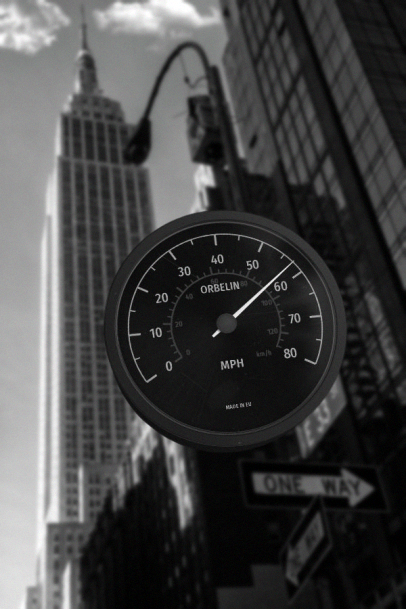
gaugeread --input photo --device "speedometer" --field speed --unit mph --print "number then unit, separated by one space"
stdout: 57.5 mph
